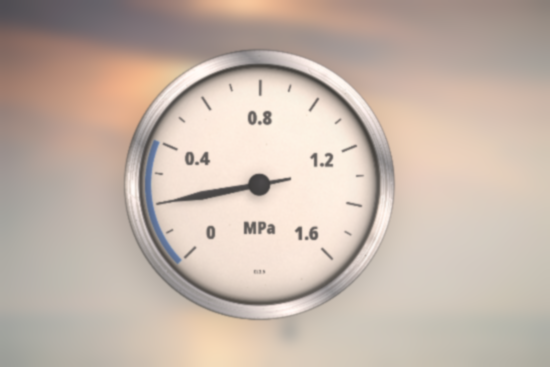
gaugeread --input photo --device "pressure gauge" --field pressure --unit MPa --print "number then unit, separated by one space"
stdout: 0.2 MPa
